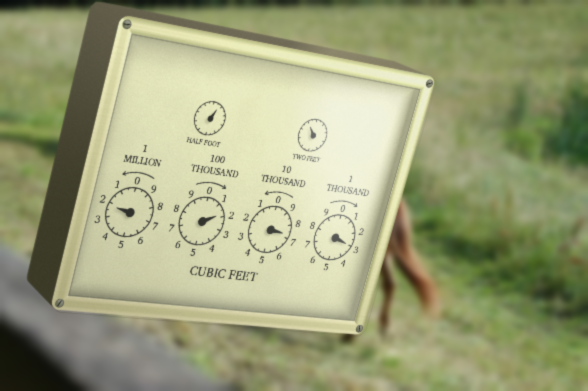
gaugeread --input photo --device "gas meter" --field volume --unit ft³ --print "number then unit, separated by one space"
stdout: 217300 ft³
